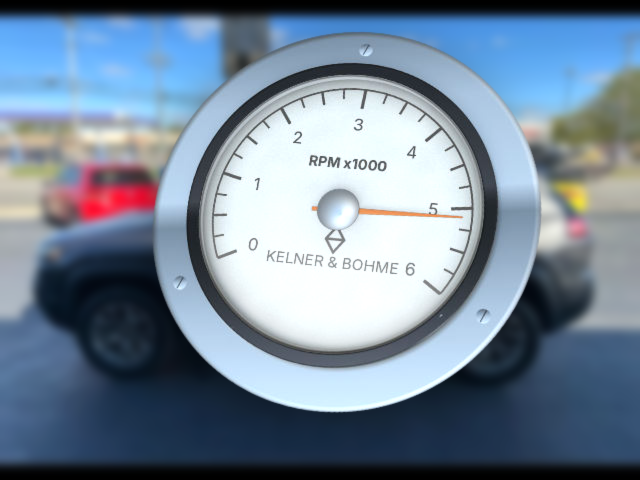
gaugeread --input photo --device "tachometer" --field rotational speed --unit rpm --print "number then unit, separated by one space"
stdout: 5125 rpm
